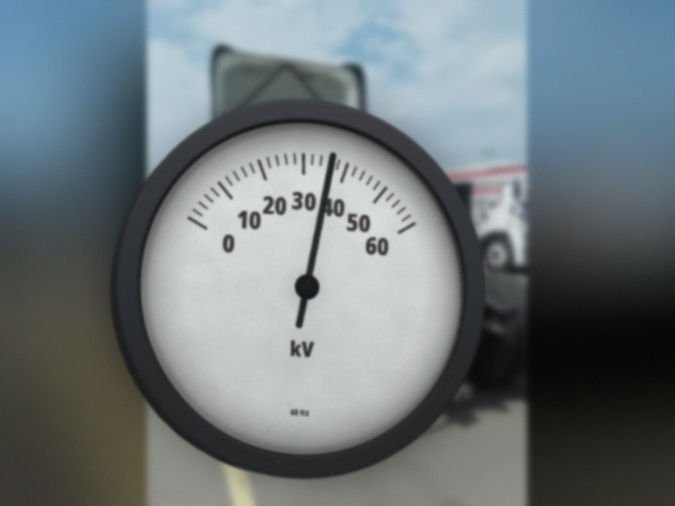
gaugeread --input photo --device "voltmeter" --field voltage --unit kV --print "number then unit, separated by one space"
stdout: 36 kV
